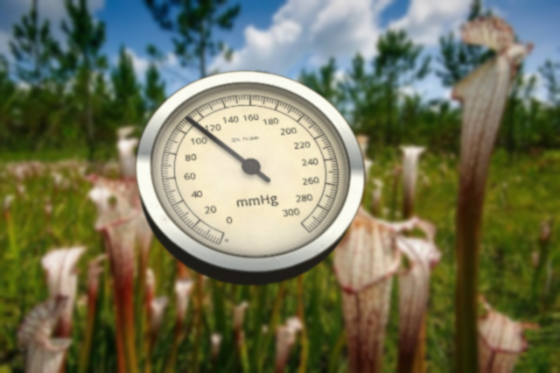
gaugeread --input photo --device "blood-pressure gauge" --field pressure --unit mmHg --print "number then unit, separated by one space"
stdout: 110 mmHg
